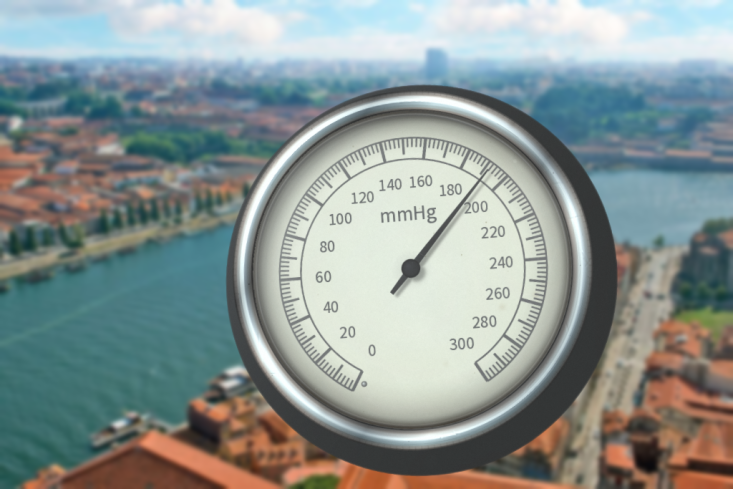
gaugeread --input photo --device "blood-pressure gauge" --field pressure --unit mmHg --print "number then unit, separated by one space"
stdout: 192 mmHg
